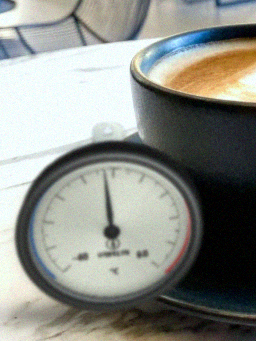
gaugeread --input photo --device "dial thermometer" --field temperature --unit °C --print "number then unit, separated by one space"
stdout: 7.5 °C
